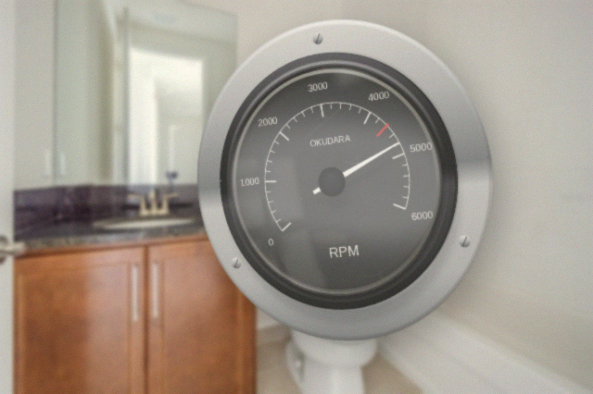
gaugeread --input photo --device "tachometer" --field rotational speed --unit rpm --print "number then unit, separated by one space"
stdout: 4800 rpm
